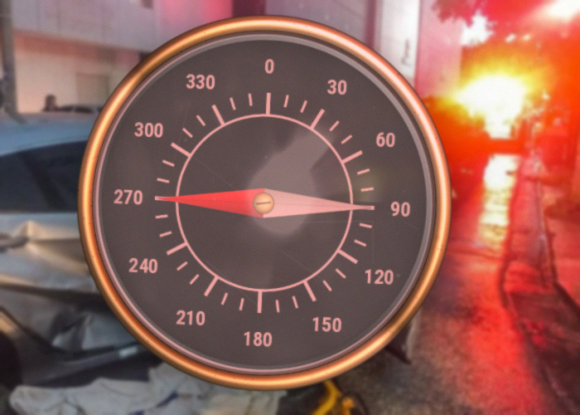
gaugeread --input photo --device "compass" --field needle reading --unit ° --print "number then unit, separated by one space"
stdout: 270 °
